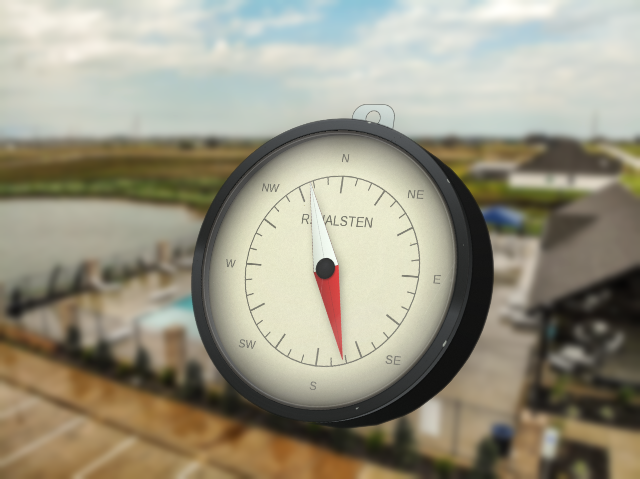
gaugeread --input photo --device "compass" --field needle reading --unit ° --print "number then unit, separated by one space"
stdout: 160 °
